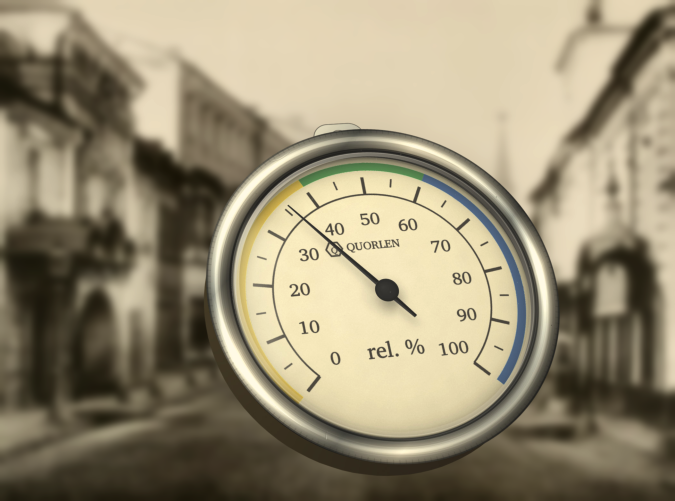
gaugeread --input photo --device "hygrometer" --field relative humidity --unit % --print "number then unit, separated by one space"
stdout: 35 %
